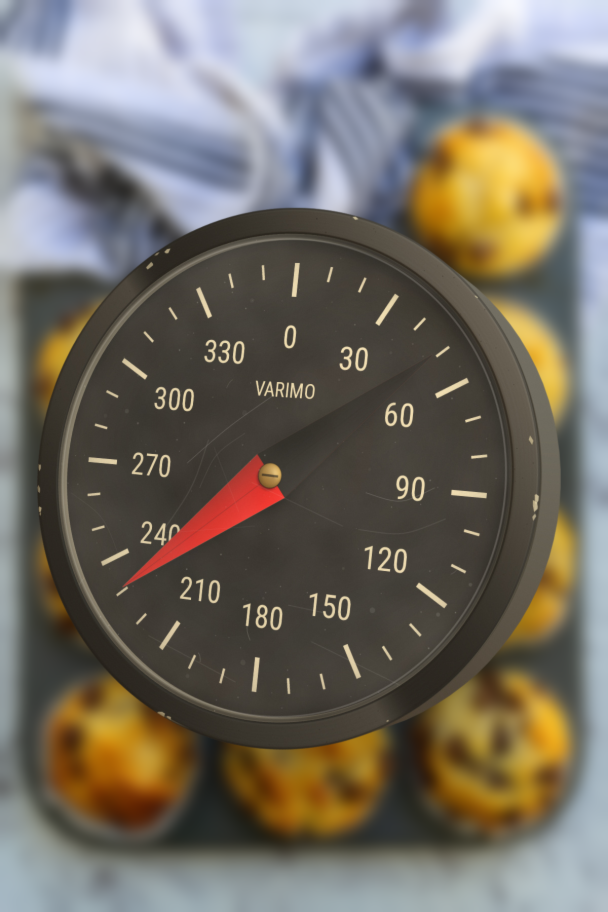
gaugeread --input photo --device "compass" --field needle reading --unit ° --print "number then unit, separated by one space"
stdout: 230 °
